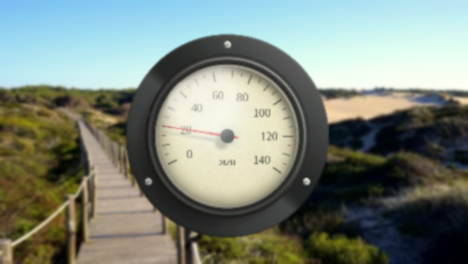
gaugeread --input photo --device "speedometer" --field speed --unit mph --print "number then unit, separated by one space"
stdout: 20 mph
